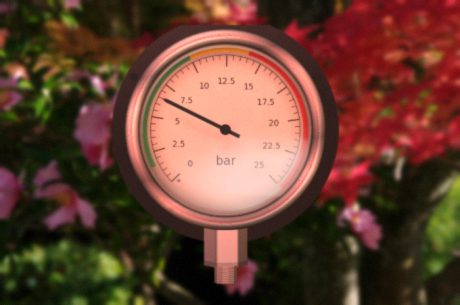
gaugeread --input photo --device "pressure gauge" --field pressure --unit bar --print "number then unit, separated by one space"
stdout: 6.5 bar
